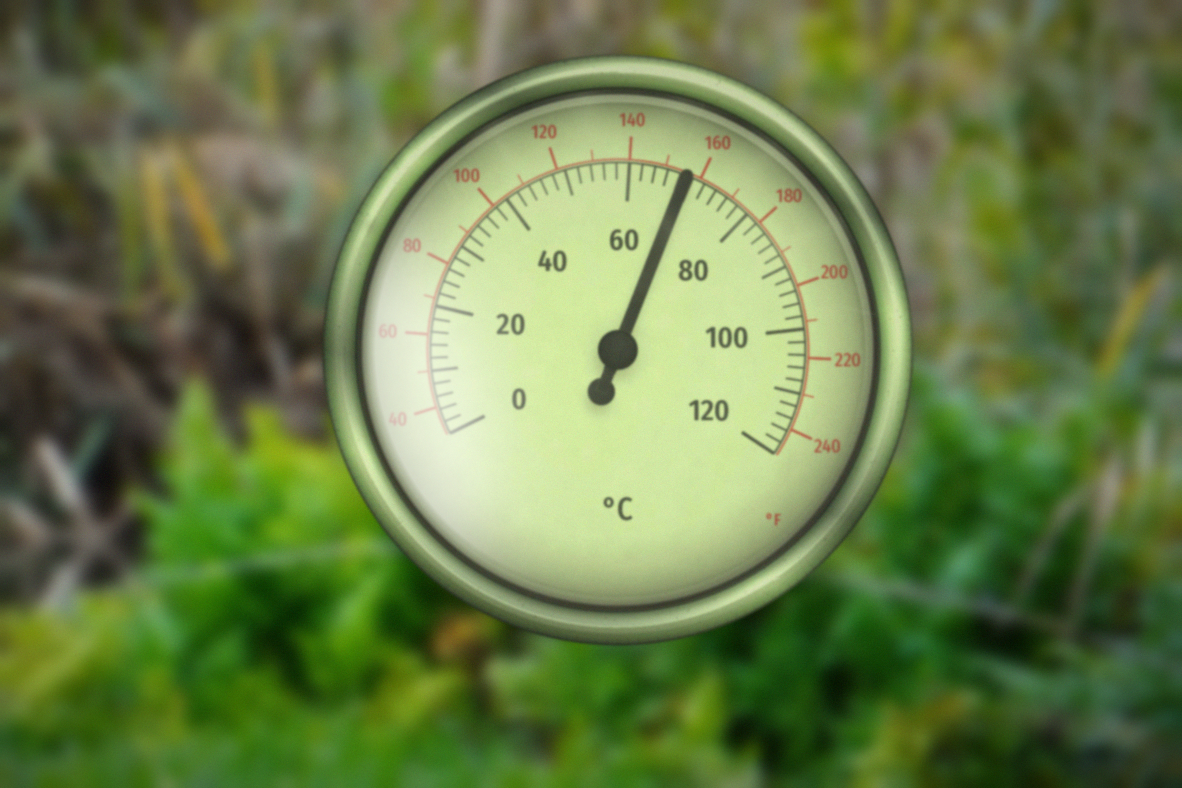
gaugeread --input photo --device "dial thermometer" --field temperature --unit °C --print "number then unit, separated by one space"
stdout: 69 °C
